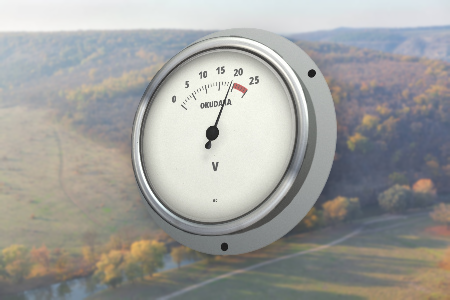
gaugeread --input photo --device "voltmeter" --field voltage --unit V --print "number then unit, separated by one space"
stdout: 20 V
